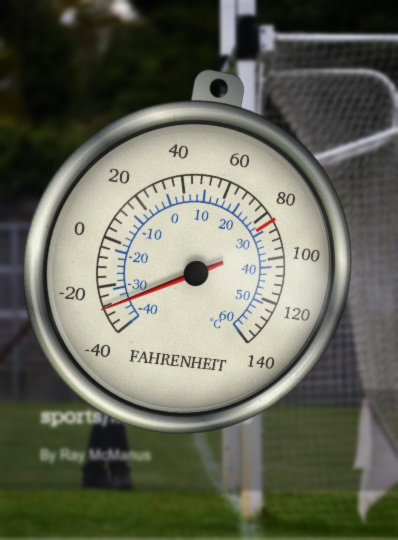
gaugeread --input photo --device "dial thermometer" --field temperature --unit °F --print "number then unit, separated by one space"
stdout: -28 °F
